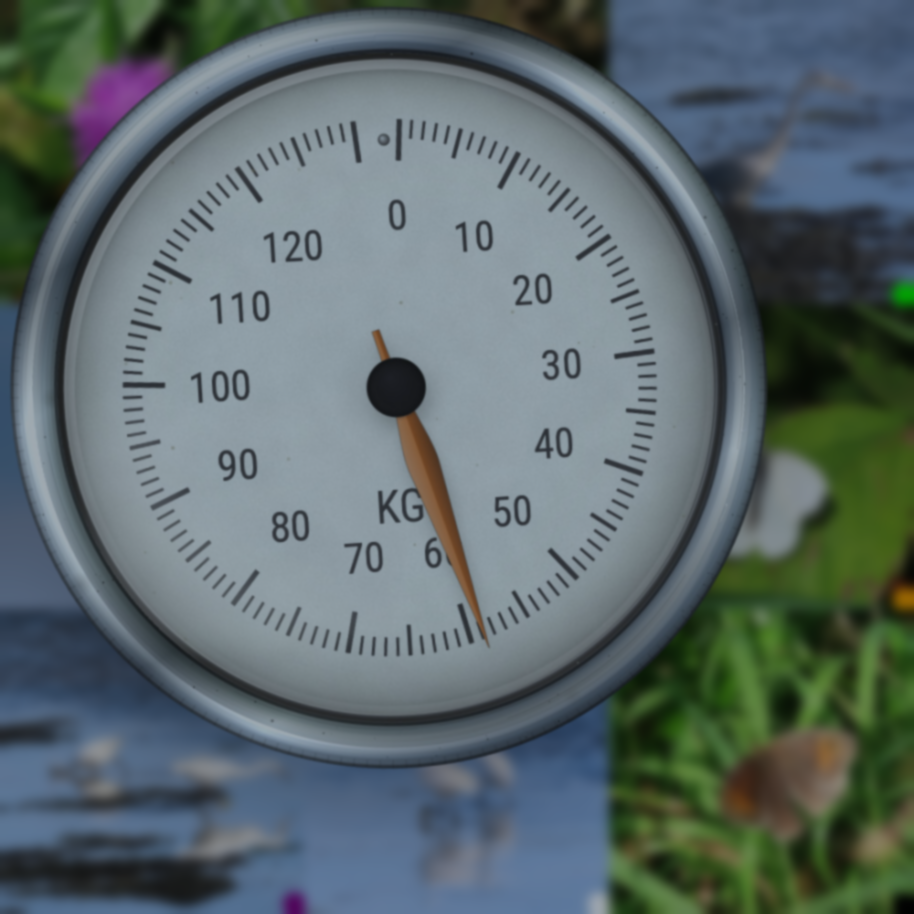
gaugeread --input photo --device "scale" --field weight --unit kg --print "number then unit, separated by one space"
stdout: 59 kg
